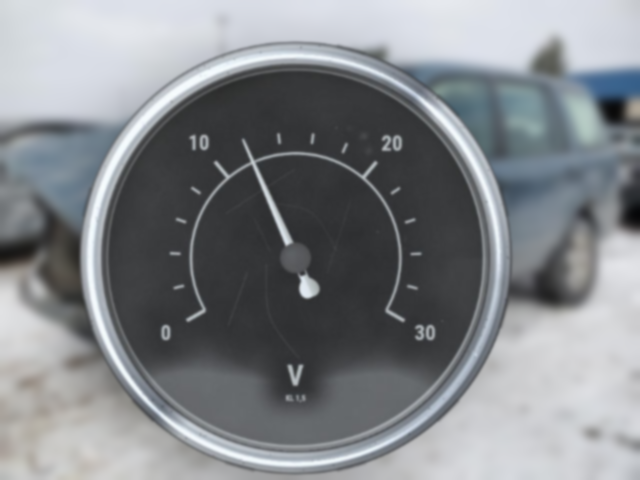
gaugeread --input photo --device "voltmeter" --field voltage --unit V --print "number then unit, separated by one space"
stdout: 12 V
